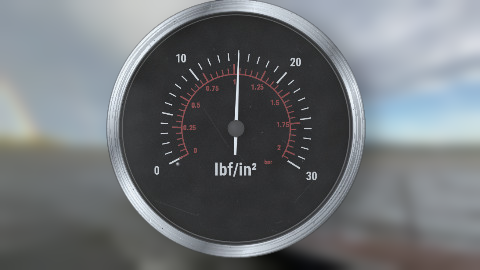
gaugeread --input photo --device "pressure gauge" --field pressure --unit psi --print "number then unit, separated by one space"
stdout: 15 psi
